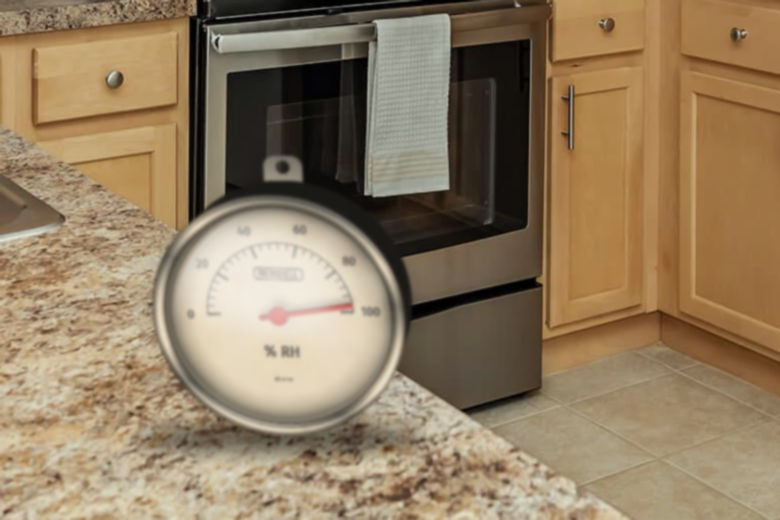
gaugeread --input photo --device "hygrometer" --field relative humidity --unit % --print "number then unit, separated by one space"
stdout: 96 %
